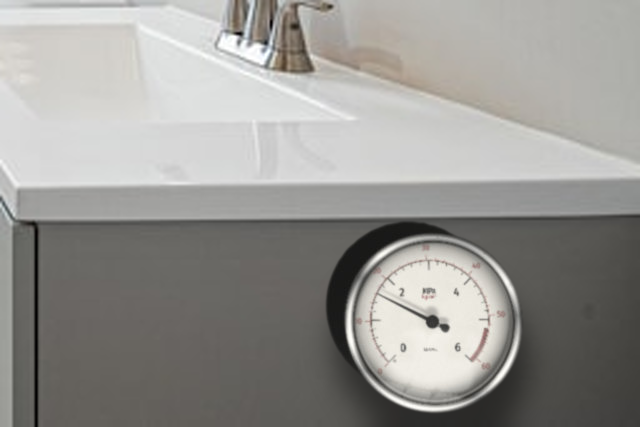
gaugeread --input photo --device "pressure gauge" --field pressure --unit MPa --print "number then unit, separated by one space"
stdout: 1.6 MPa
